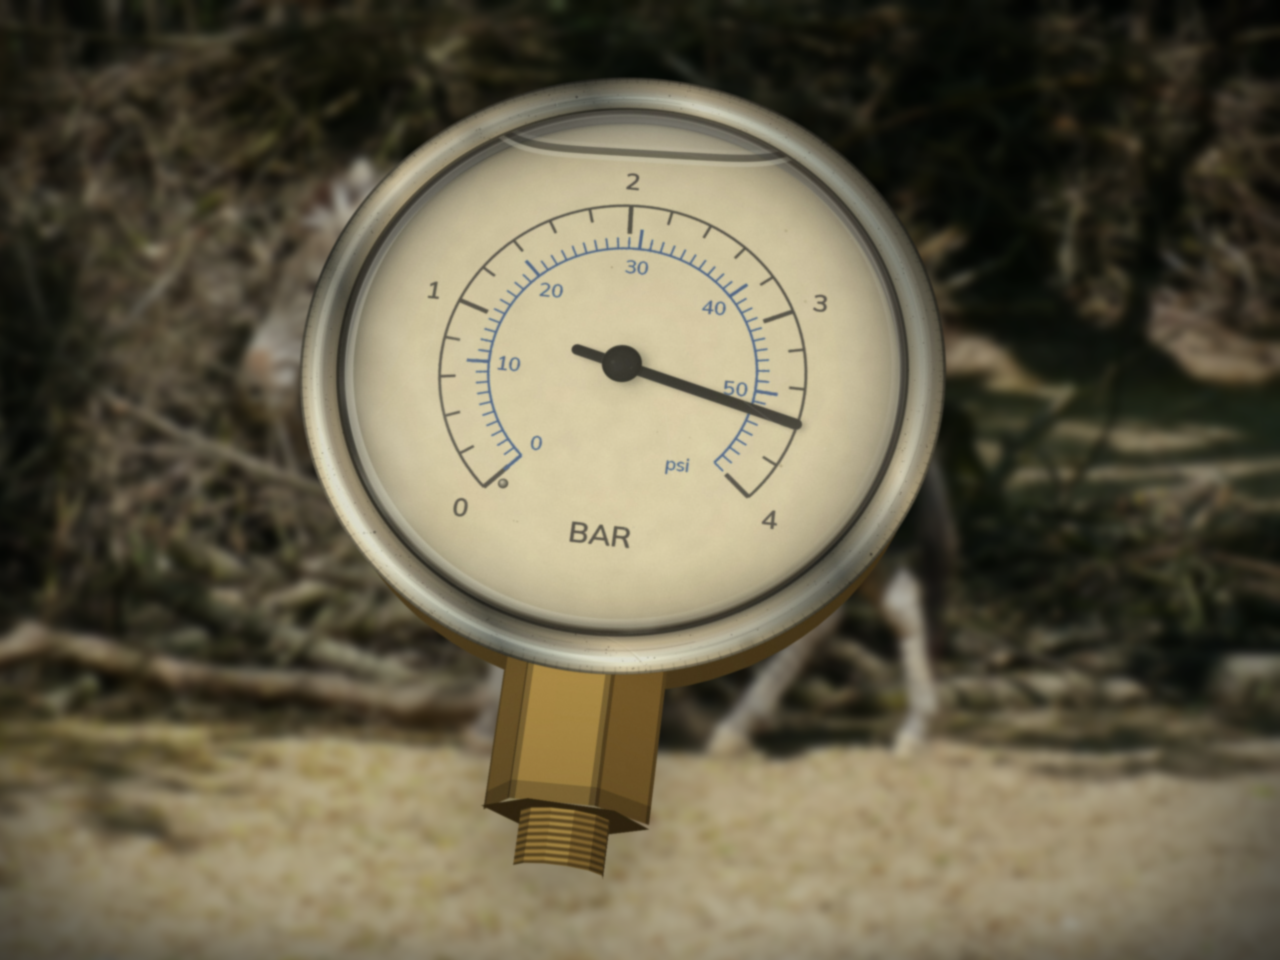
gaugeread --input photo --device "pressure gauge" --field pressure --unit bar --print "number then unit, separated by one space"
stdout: 3.6 bar
